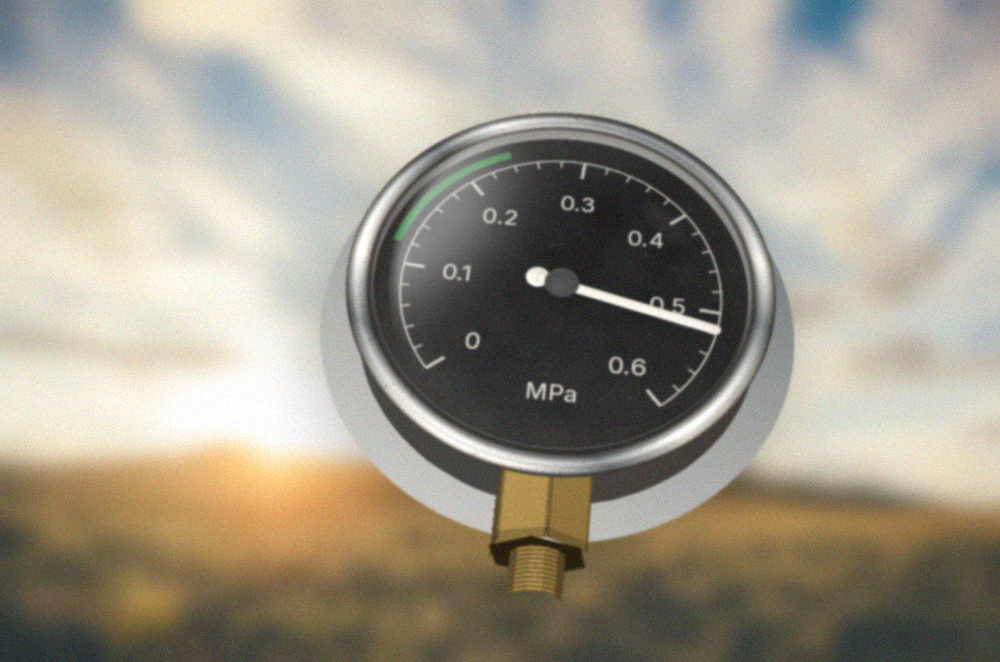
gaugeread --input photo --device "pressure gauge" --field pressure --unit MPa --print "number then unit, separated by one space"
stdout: 0.52 MPa
